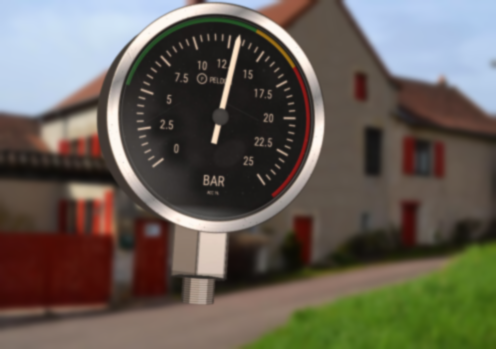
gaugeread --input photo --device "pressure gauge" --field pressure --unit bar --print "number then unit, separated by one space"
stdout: 13 bar
